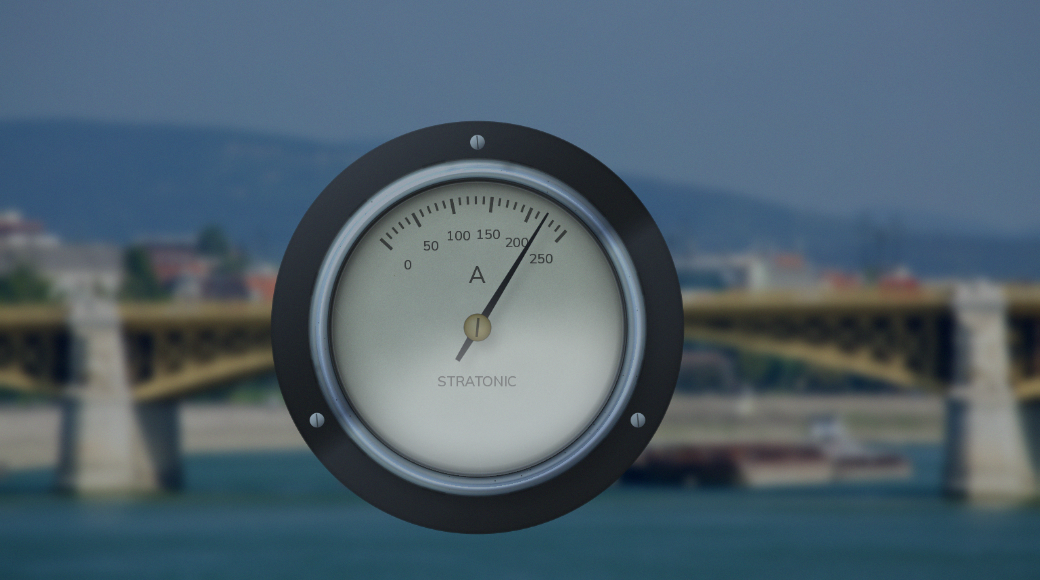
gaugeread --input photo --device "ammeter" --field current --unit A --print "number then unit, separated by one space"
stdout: 220 A
